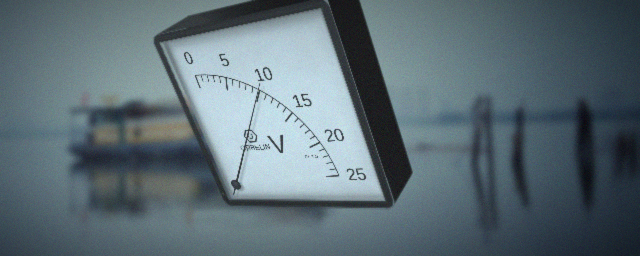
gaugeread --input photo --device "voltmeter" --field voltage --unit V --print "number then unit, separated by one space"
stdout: 10 V
